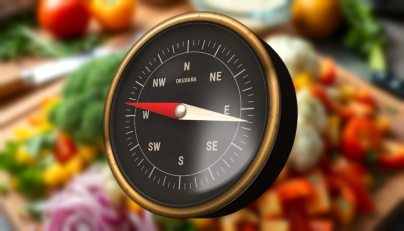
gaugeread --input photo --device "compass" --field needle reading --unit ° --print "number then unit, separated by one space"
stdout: 280 °
